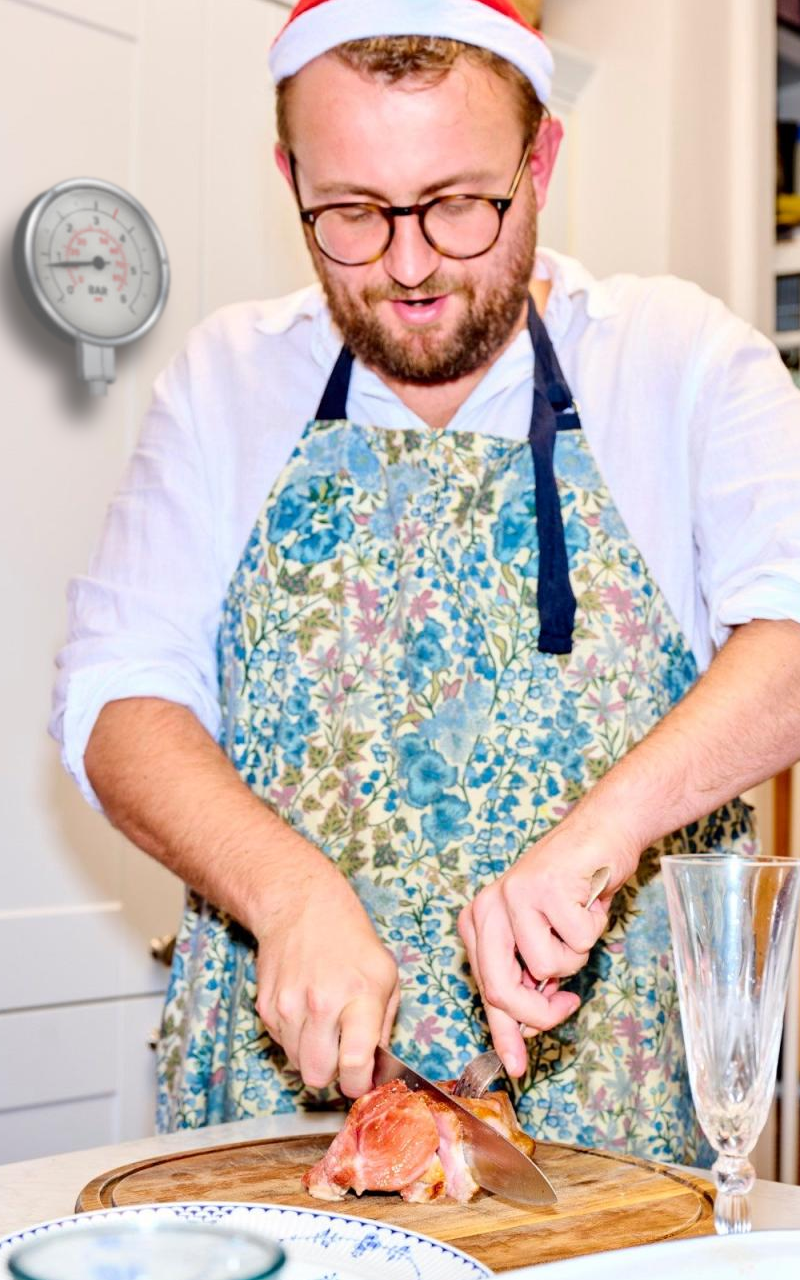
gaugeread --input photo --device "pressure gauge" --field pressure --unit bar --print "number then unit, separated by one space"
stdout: 0.75 bar
